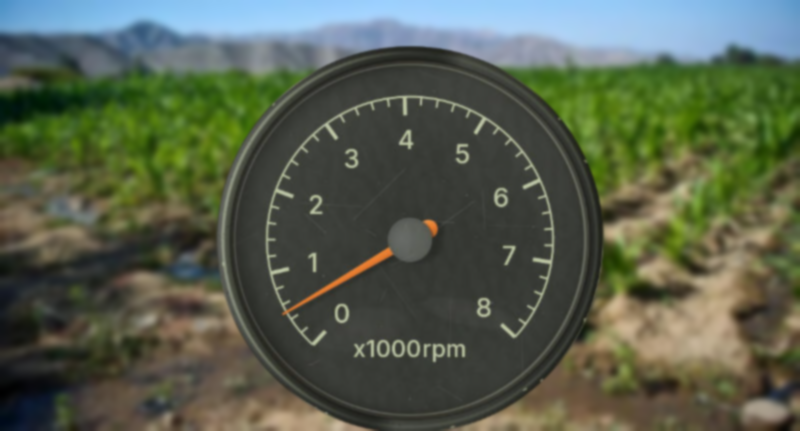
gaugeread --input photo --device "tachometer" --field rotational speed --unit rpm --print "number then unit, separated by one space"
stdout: 500 rpm
